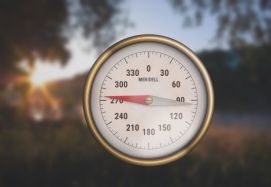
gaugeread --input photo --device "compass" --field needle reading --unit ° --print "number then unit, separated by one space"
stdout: 275 °
